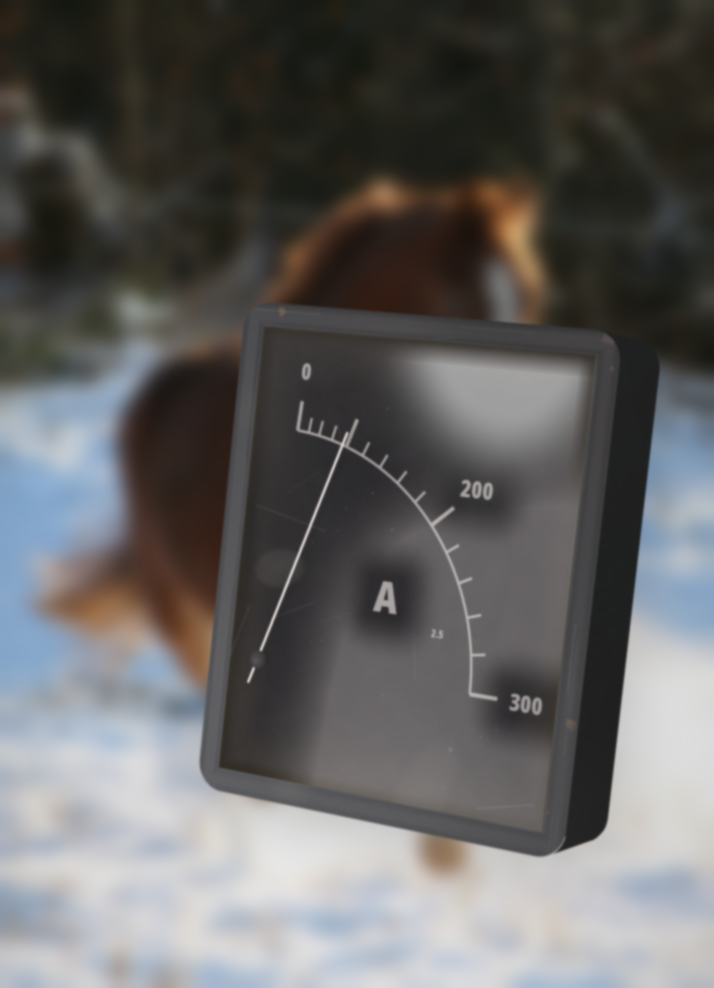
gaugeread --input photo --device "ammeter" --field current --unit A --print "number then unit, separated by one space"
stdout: 100 A
